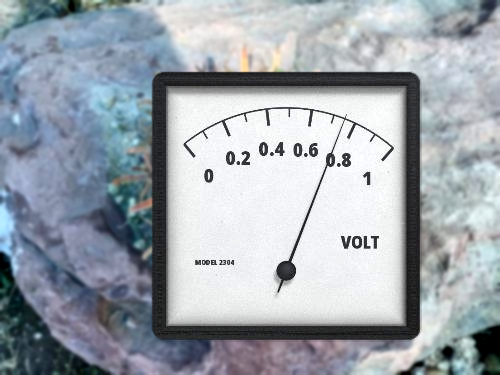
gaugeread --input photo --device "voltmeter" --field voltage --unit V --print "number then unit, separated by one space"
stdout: 0.75 V
